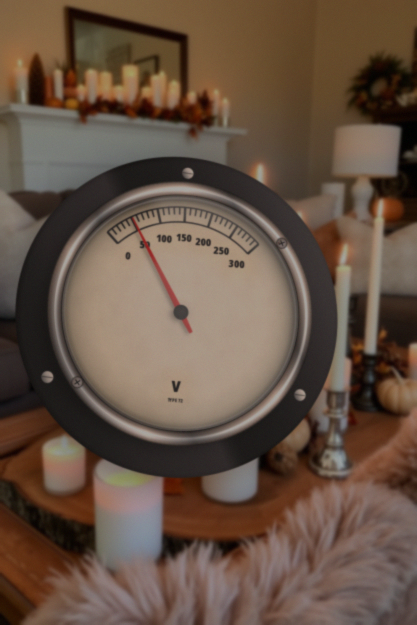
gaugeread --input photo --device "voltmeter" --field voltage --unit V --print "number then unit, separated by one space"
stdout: 50 V
